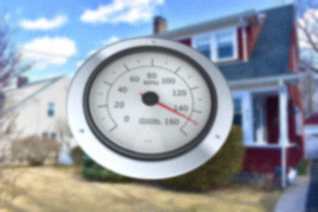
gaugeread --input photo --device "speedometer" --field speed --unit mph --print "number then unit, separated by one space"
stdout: 150 mph
